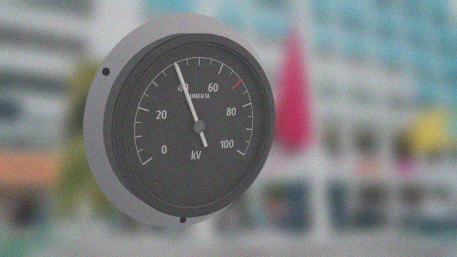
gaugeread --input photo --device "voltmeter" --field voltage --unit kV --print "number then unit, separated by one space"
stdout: 40 kV
